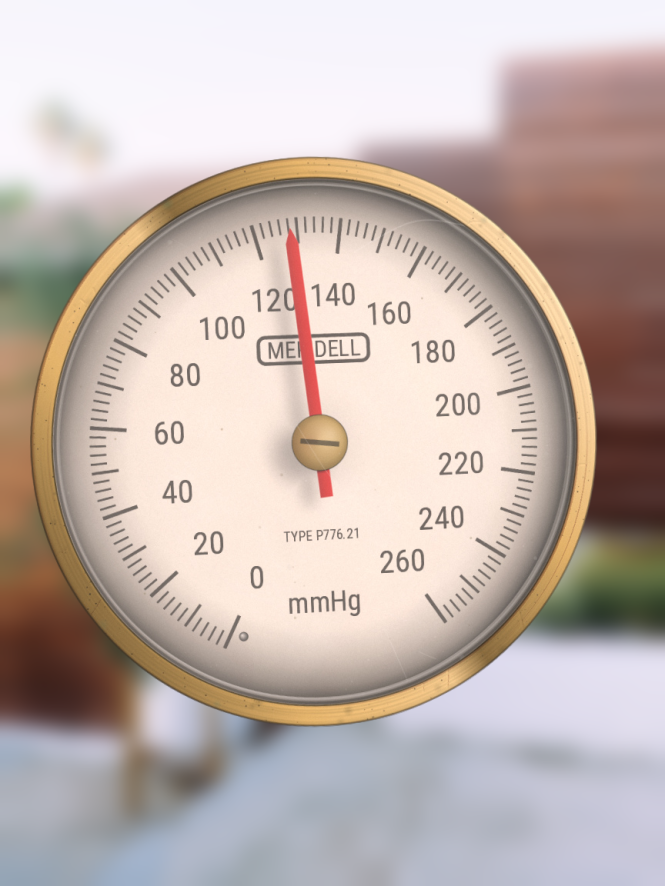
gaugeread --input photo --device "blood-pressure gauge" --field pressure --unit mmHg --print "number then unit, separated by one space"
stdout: 128 mmHg
